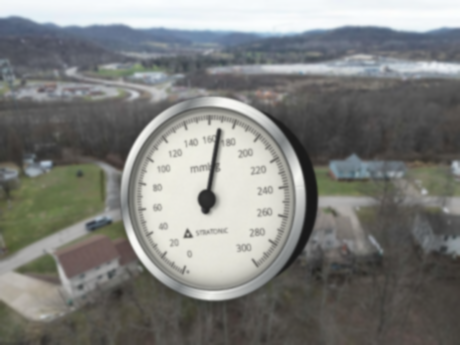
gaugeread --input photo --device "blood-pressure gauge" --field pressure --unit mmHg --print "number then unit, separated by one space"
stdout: 170 mmHg
